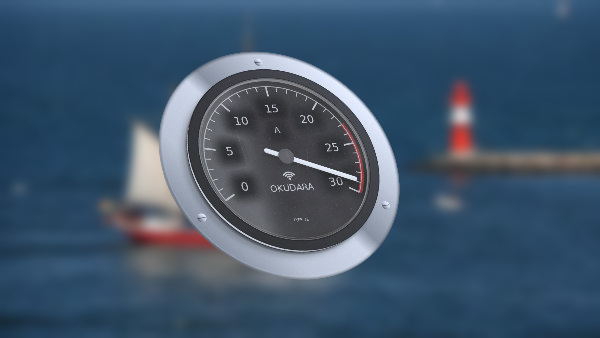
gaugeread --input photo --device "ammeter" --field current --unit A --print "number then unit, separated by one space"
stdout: 29 A
